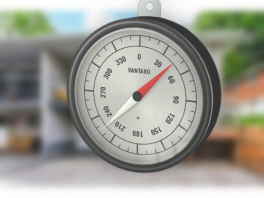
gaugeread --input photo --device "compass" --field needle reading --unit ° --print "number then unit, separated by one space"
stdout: 45 °
